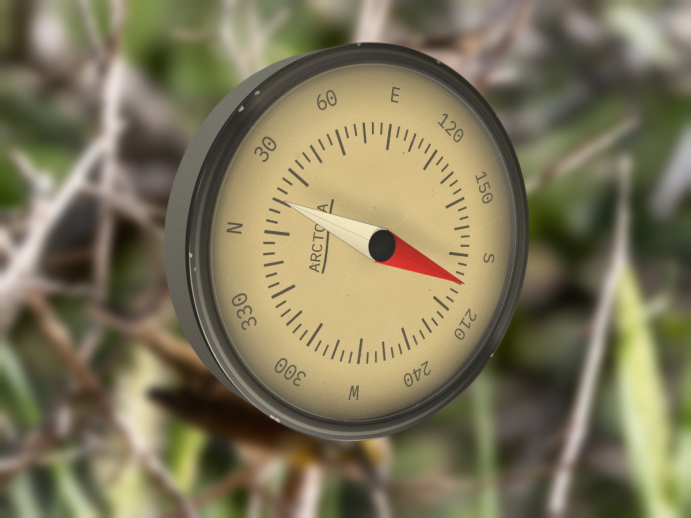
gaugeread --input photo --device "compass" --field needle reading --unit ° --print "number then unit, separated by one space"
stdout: 195 °
